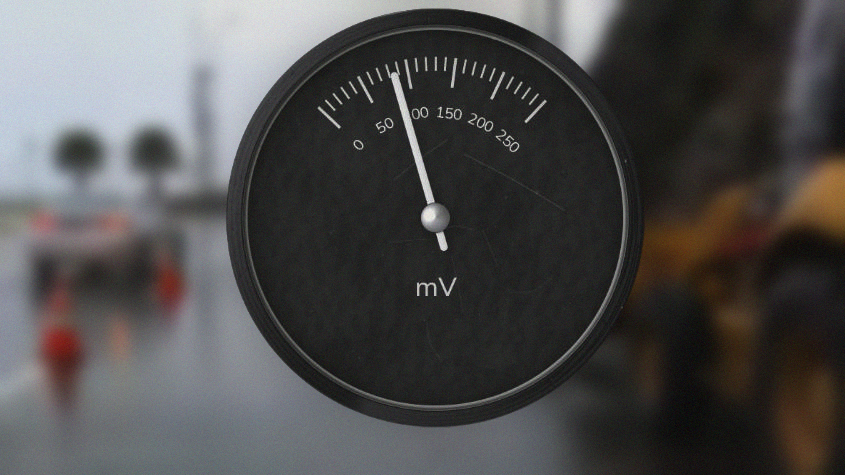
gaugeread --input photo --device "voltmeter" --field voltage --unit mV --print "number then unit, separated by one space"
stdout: 85 mV
